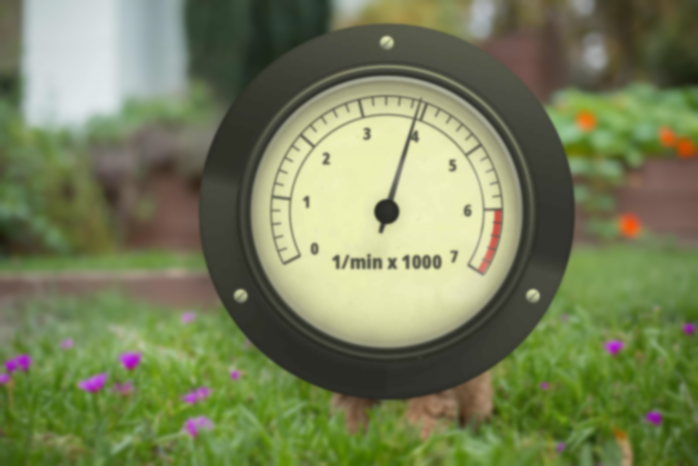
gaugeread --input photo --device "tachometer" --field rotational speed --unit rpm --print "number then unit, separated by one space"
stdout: 3900 rpm
